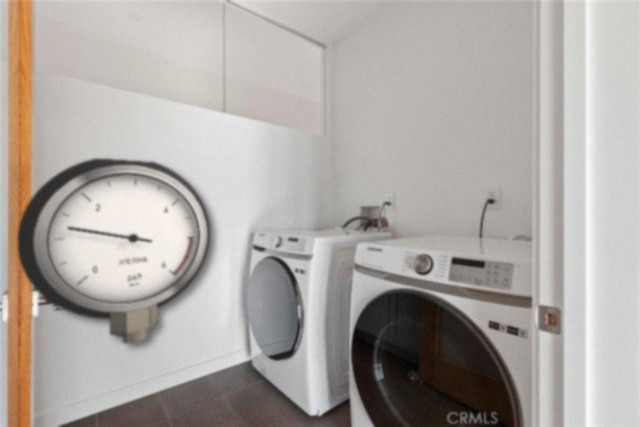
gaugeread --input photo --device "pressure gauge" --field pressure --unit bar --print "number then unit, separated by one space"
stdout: 1.25 bar
